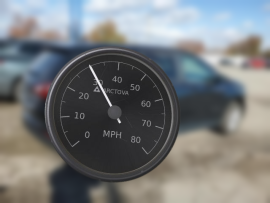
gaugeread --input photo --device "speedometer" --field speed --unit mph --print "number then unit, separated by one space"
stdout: 30 mph
